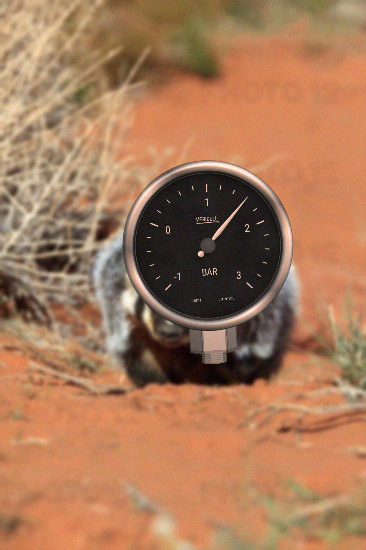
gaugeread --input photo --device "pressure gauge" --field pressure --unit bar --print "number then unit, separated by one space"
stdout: 1.6 bar
